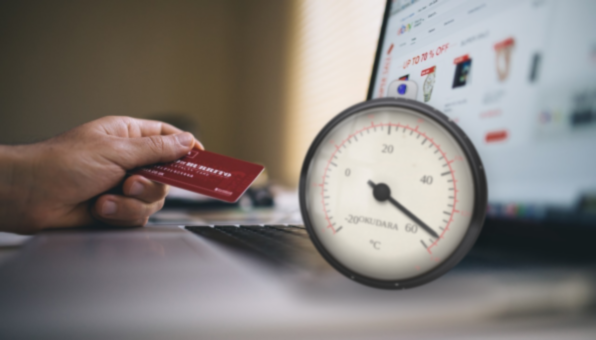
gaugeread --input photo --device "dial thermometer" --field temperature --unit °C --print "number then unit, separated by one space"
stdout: 56 °C
